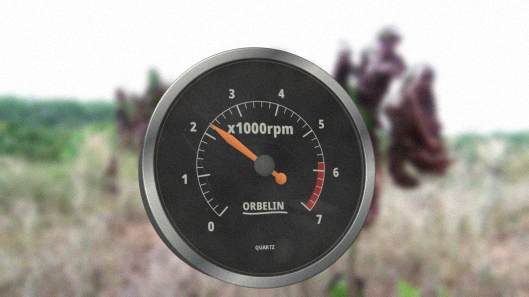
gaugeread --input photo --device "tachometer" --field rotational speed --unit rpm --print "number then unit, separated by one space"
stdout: 2200 rpm
